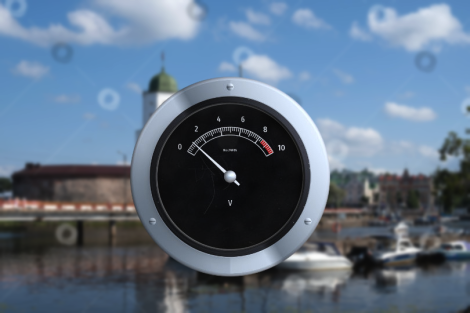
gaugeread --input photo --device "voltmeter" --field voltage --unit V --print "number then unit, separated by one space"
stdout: 1 V
